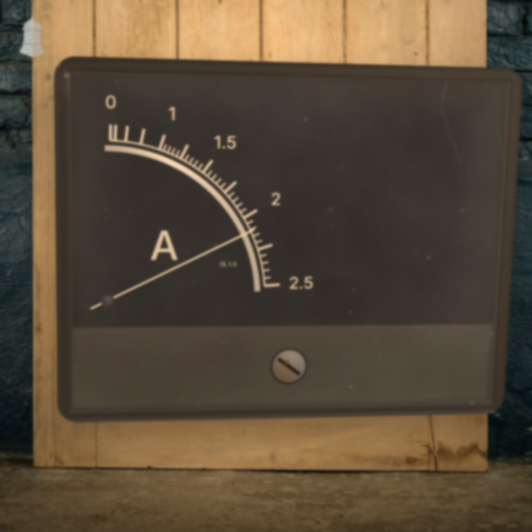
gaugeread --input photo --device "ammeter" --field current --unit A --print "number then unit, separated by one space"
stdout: 2.1 A
